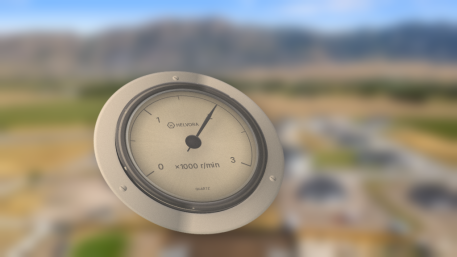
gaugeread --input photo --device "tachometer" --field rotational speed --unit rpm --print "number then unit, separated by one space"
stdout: 2000 rpm
